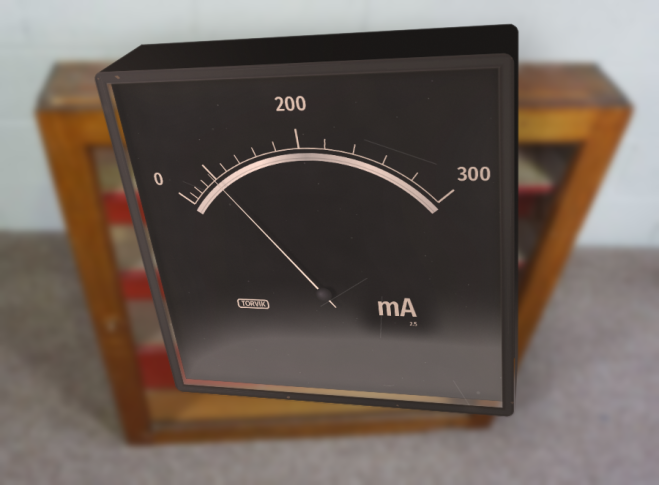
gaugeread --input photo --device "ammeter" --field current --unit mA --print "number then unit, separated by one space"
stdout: 100 mA
